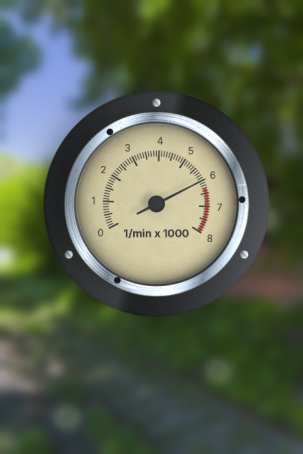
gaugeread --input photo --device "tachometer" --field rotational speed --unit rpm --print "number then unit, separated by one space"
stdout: 6000 rpm
